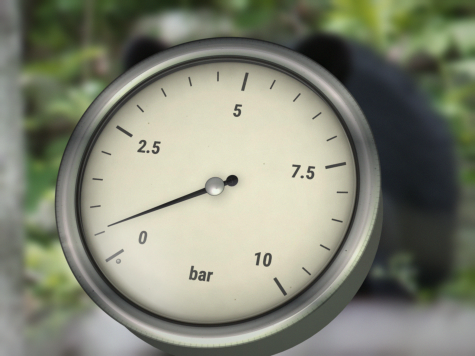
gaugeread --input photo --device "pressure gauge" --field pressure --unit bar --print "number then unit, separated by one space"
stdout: 0.5 bar
